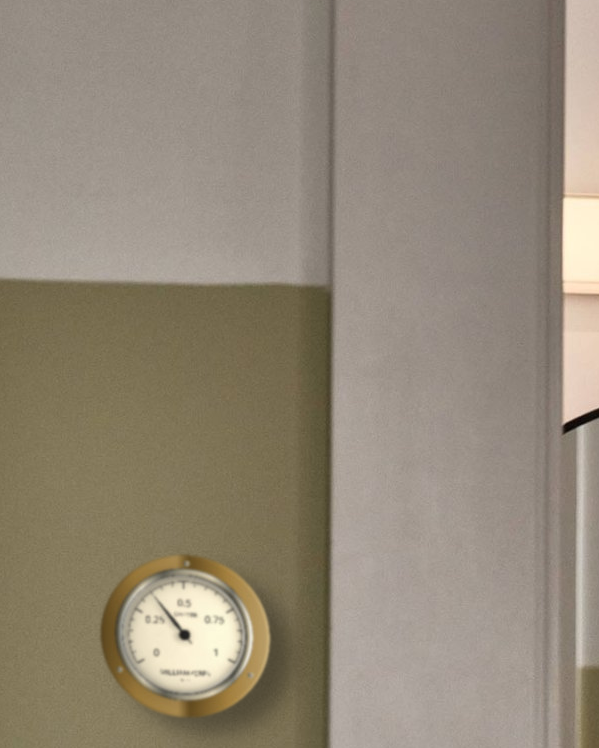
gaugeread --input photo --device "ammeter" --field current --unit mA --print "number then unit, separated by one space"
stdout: 0.35 mA
